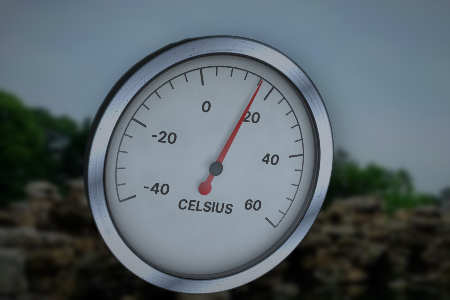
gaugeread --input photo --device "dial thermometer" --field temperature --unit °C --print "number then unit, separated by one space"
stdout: 16 °C
